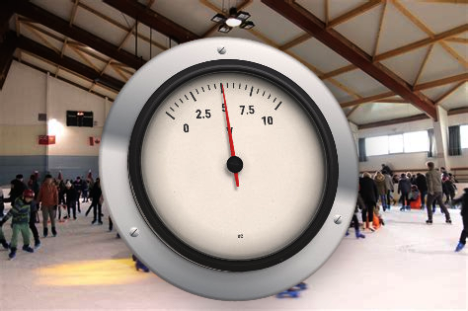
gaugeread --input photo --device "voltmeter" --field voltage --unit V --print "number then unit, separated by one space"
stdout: 5 V
